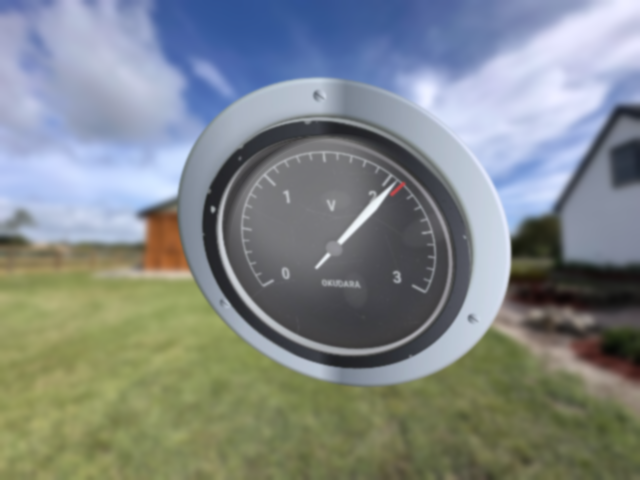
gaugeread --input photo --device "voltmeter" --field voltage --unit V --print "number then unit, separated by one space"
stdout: 2.05 V
